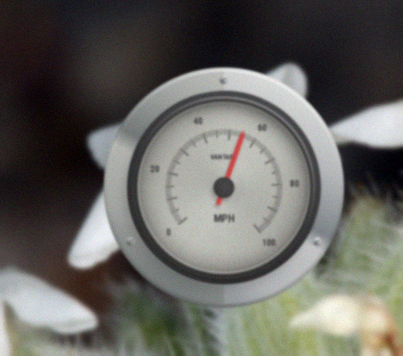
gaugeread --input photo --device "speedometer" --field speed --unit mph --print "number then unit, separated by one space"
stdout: 55 mph
